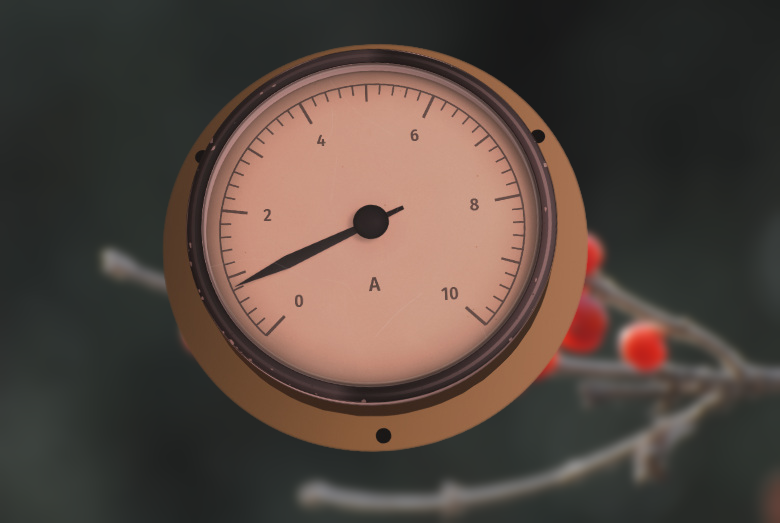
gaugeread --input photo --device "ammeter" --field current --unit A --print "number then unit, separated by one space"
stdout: 0.8 A
